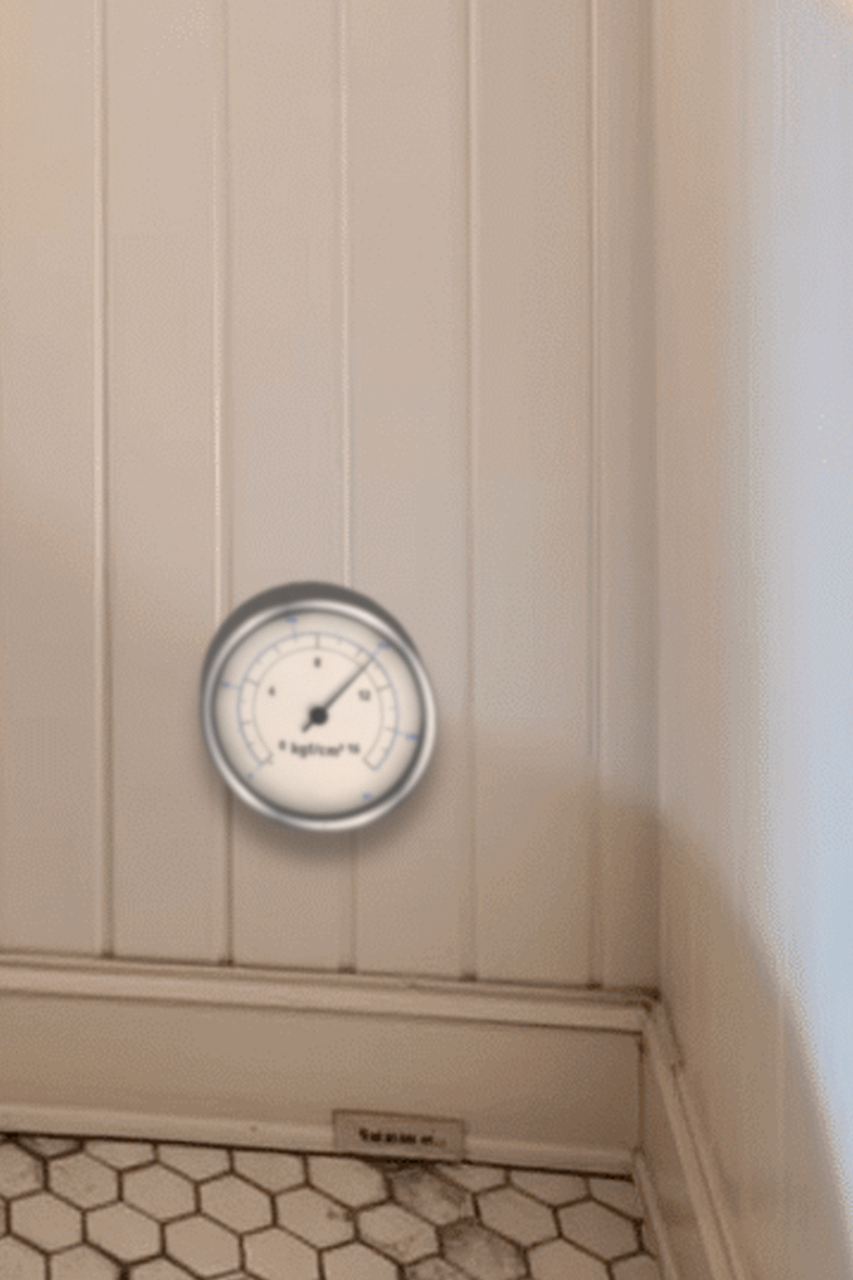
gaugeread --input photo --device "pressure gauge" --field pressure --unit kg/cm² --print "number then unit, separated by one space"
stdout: 10.5 kg/cm²
